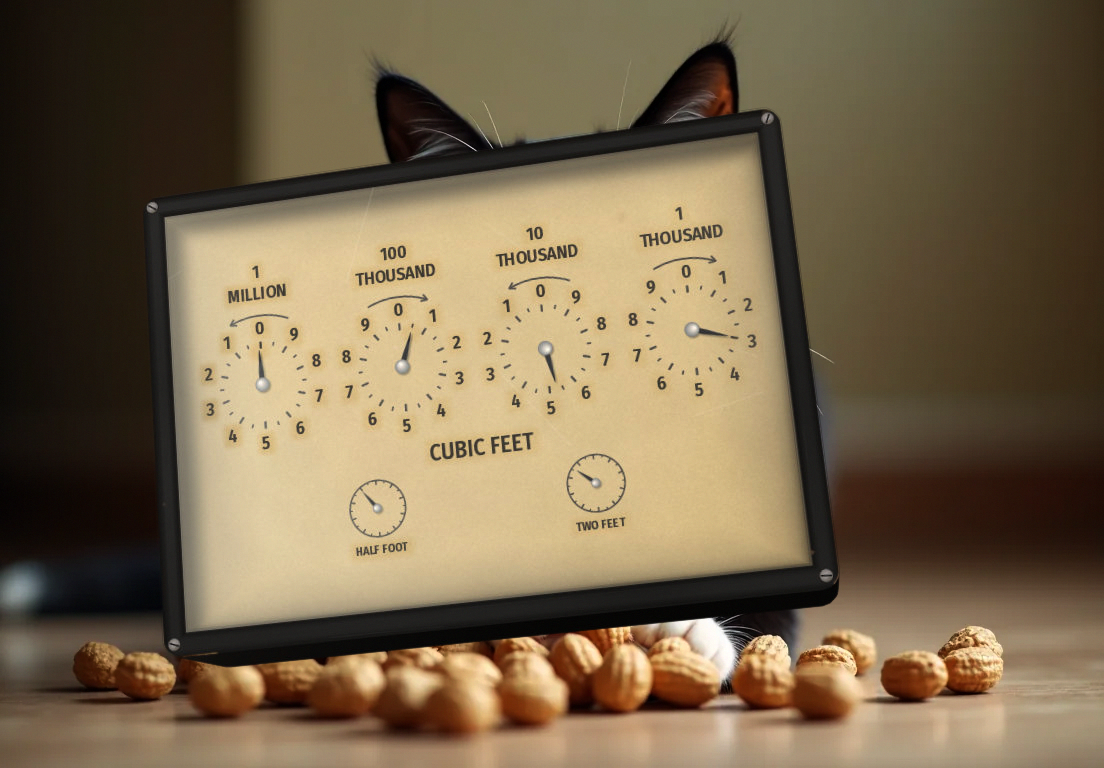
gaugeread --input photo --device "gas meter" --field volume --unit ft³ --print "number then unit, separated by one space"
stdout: 5300 ft³
